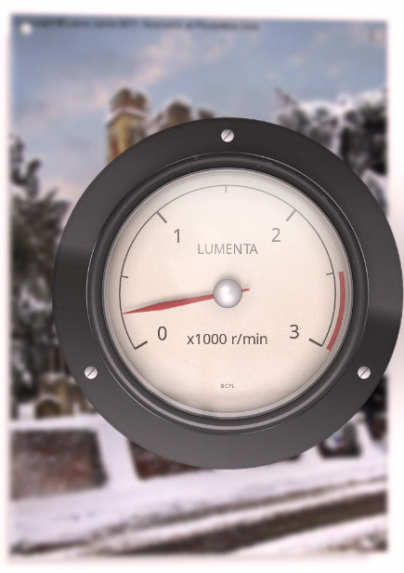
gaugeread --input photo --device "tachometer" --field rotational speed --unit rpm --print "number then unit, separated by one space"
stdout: 250 rpm
